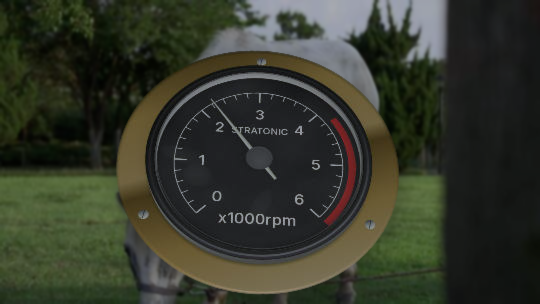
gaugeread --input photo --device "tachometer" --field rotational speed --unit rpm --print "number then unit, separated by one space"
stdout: 2200 rpm
